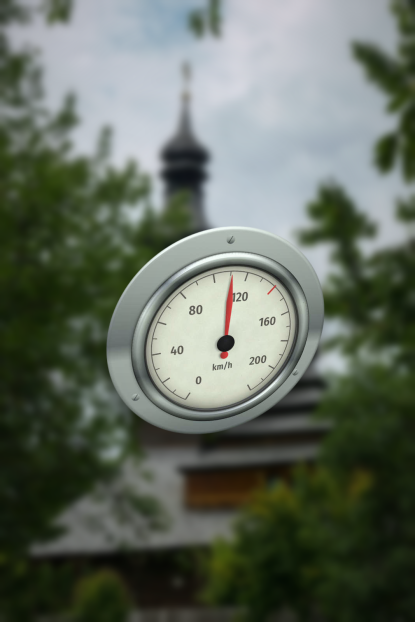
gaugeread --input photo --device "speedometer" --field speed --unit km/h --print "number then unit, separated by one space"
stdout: 110 km/h
